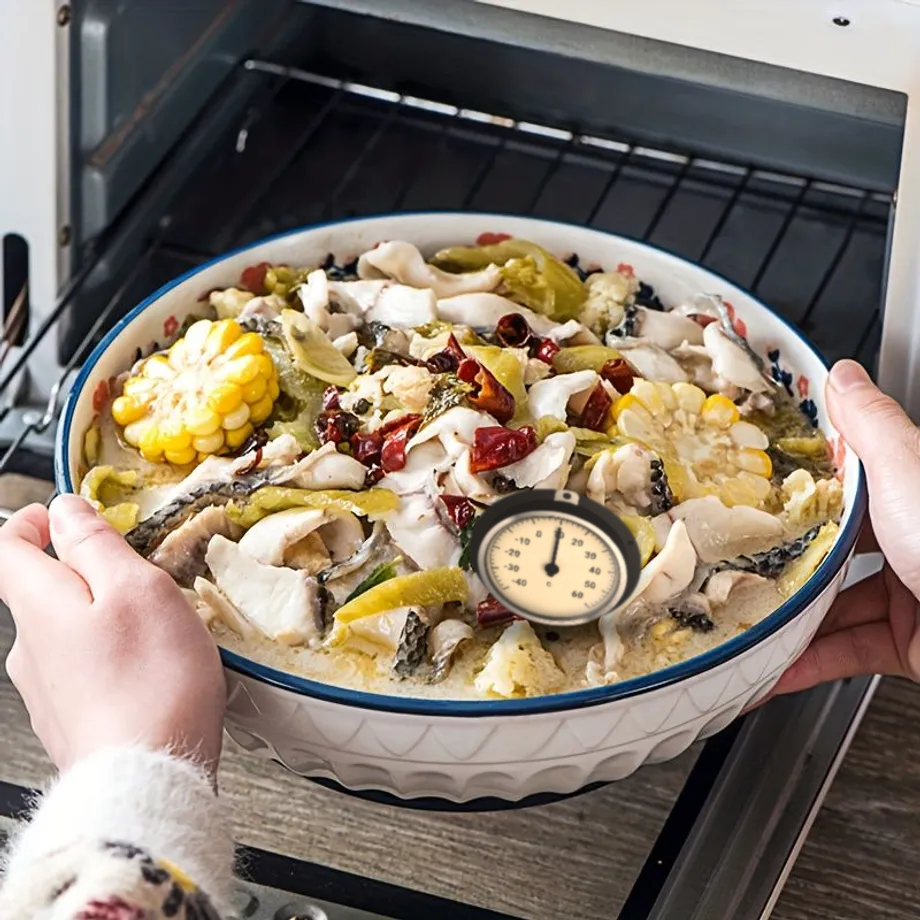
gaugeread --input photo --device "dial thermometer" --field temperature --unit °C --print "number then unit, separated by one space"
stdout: 10 °C
